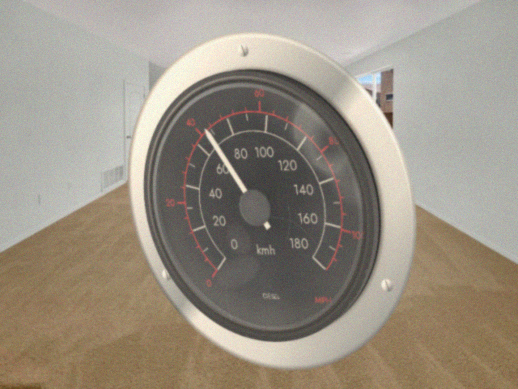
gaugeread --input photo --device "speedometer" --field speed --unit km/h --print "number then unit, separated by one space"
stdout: 70 km/h
